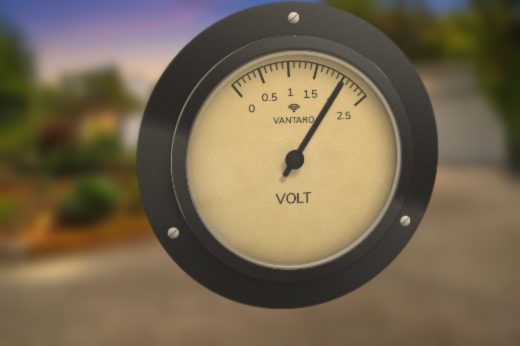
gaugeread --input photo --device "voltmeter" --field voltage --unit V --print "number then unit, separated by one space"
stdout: 2 V
